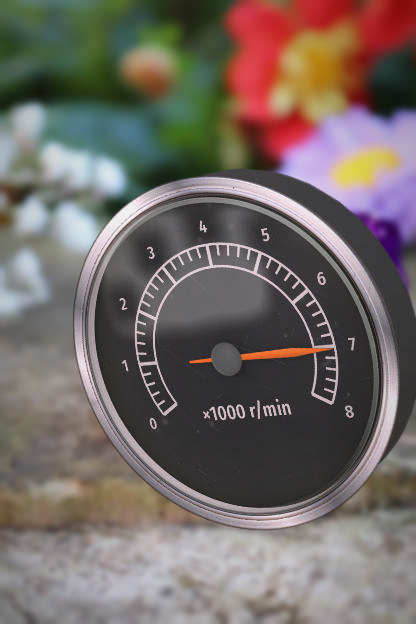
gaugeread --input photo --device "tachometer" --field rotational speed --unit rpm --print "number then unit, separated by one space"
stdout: 7000 rpm
